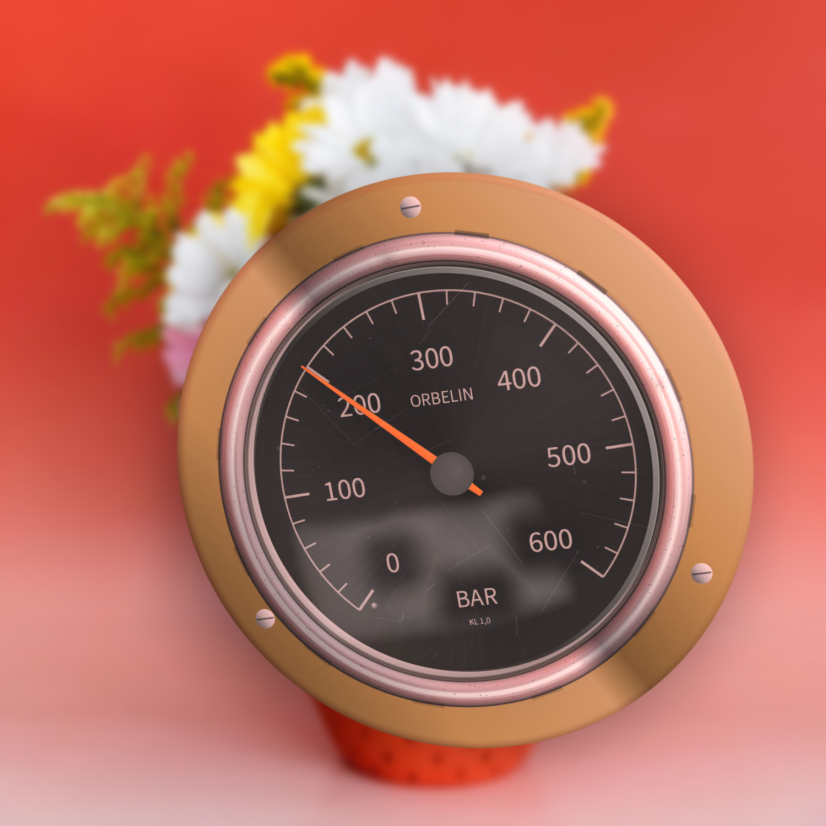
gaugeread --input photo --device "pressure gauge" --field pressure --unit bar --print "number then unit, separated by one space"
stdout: 200 bar
